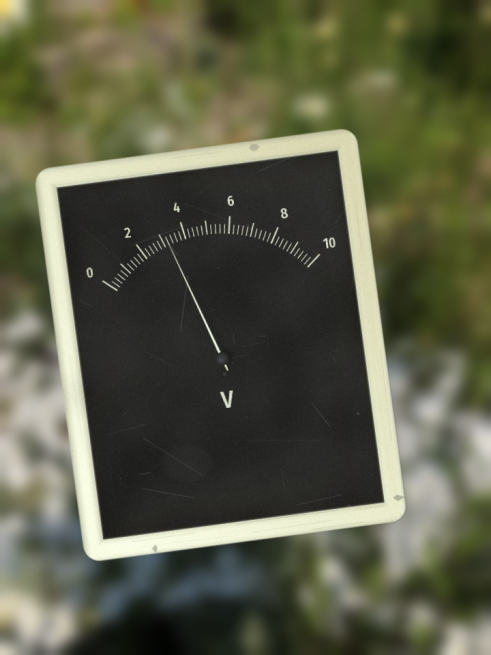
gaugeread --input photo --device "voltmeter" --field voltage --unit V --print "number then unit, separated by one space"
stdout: 3.2 V
